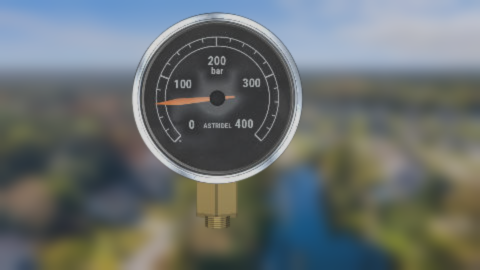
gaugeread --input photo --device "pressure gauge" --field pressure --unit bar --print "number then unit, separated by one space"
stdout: 60 bar
